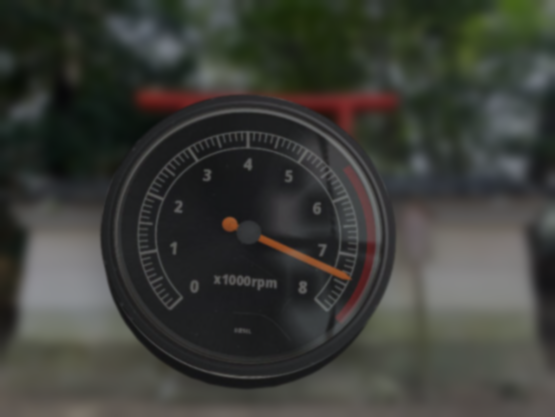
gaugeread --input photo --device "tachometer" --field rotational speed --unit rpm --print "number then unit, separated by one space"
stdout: 7400 rpm
